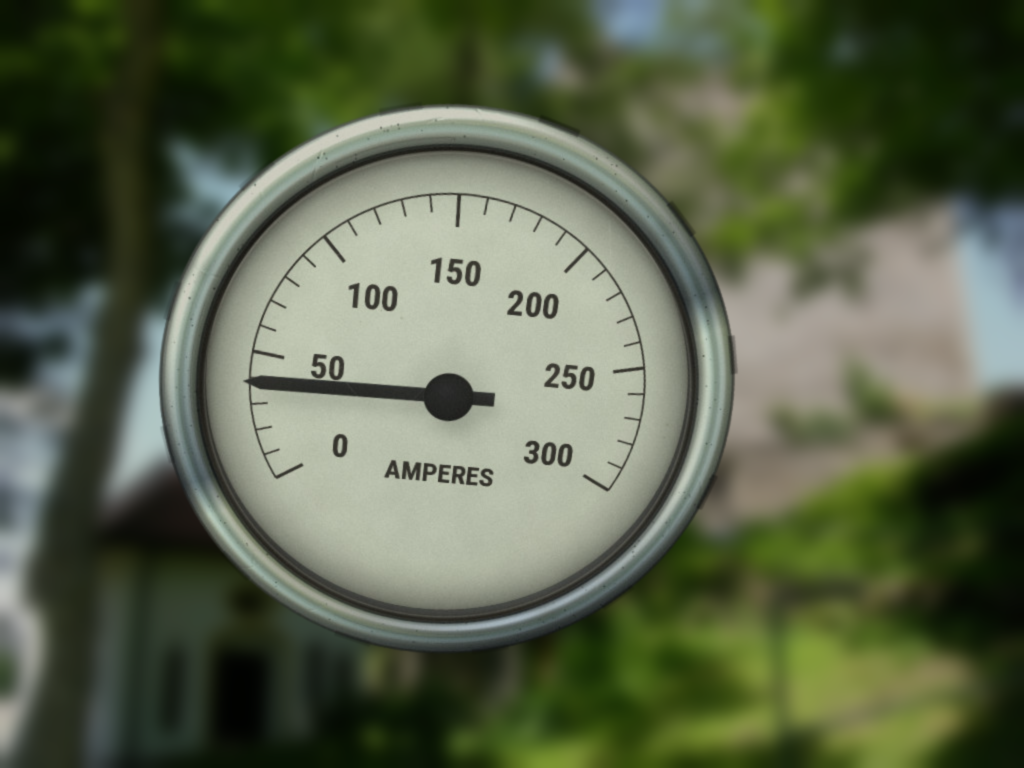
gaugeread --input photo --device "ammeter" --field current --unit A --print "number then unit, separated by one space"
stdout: 40 A
